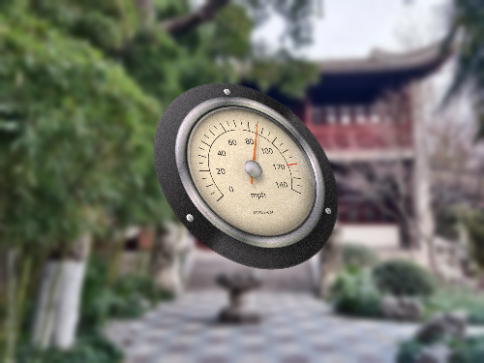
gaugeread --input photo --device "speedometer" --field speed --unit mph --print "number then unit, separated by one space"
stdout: 85 mph
